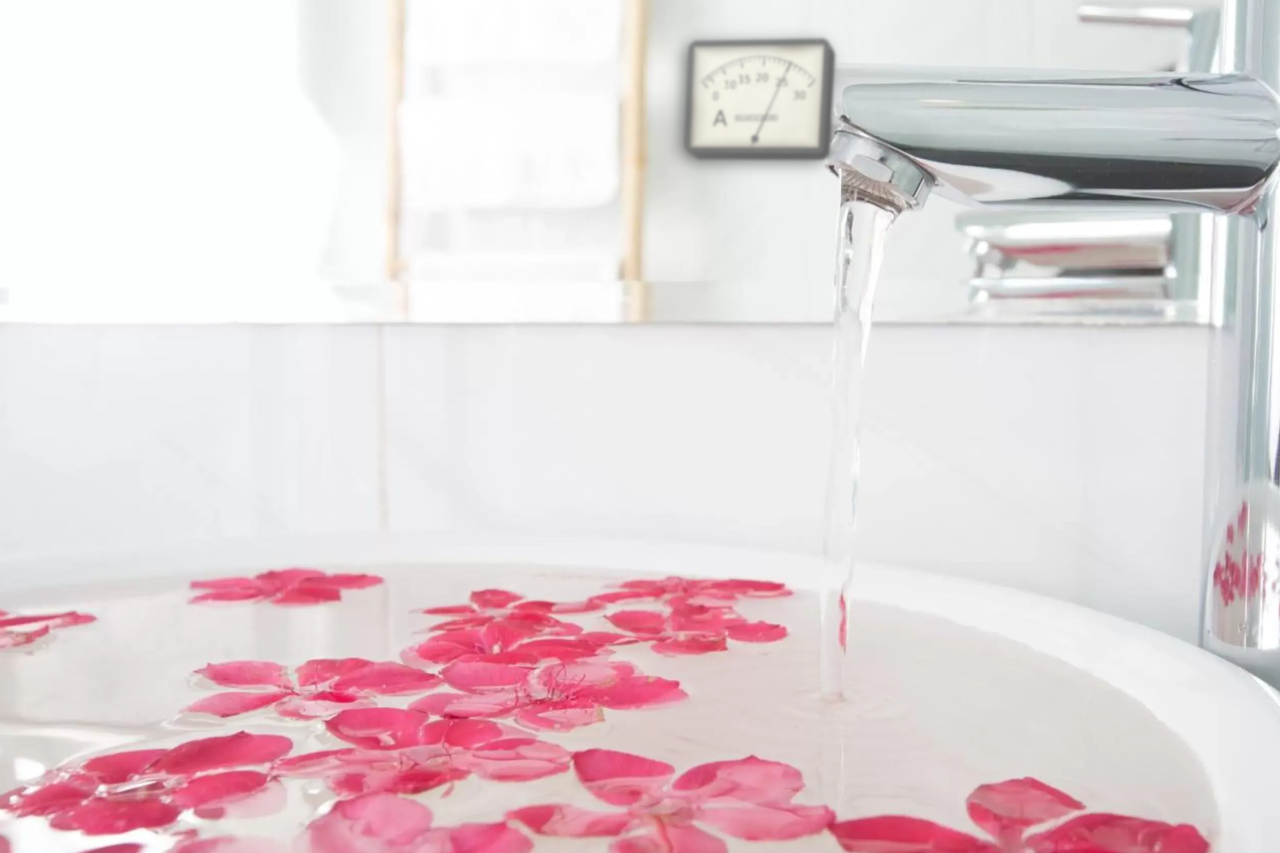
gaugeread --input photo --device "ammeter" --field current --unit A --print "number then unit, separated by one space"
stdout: 25 A
